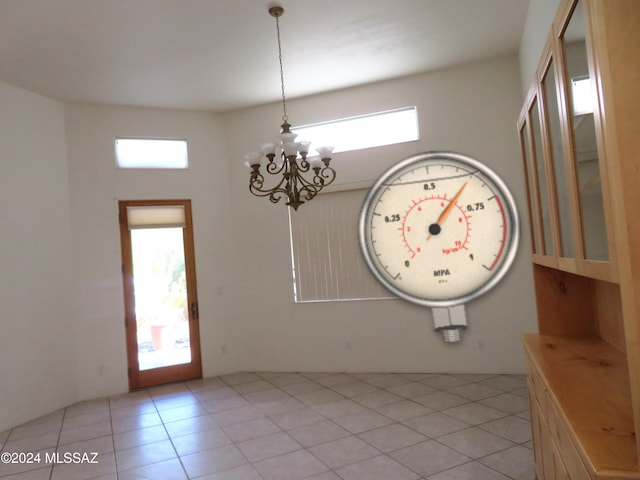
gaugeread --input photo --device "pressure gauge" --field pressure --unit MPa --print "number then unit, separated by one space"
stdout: 0.65 MPa
